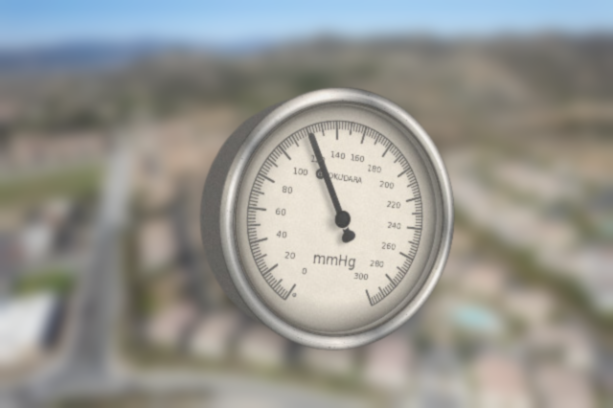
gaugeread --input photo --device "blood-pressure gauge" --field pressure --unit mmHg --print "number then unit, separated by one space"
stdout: 120 mmHg
